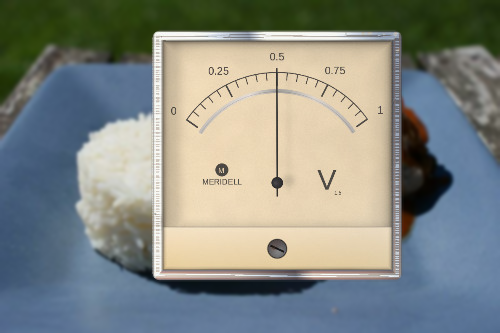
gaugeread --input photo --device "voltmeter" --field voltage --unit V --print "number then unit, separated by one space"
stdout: 0.5 V
